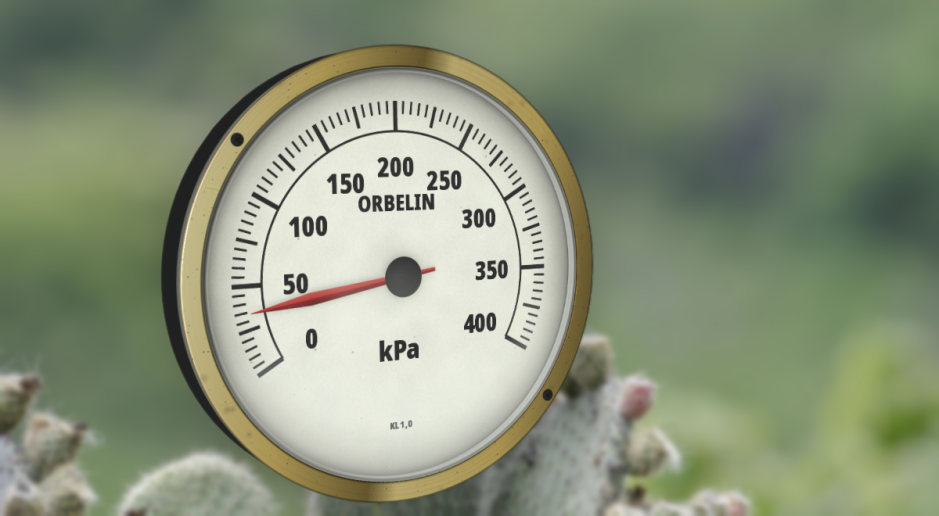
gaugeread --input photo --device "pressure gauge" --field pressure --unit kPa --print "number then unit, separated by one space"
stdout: 35 kPa
